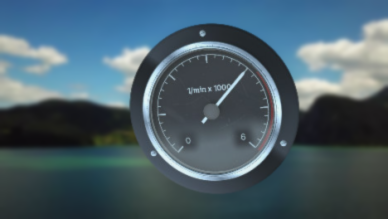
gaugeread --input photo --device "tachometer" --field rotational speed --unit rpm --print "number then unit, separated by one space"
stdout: 4000 rpm
